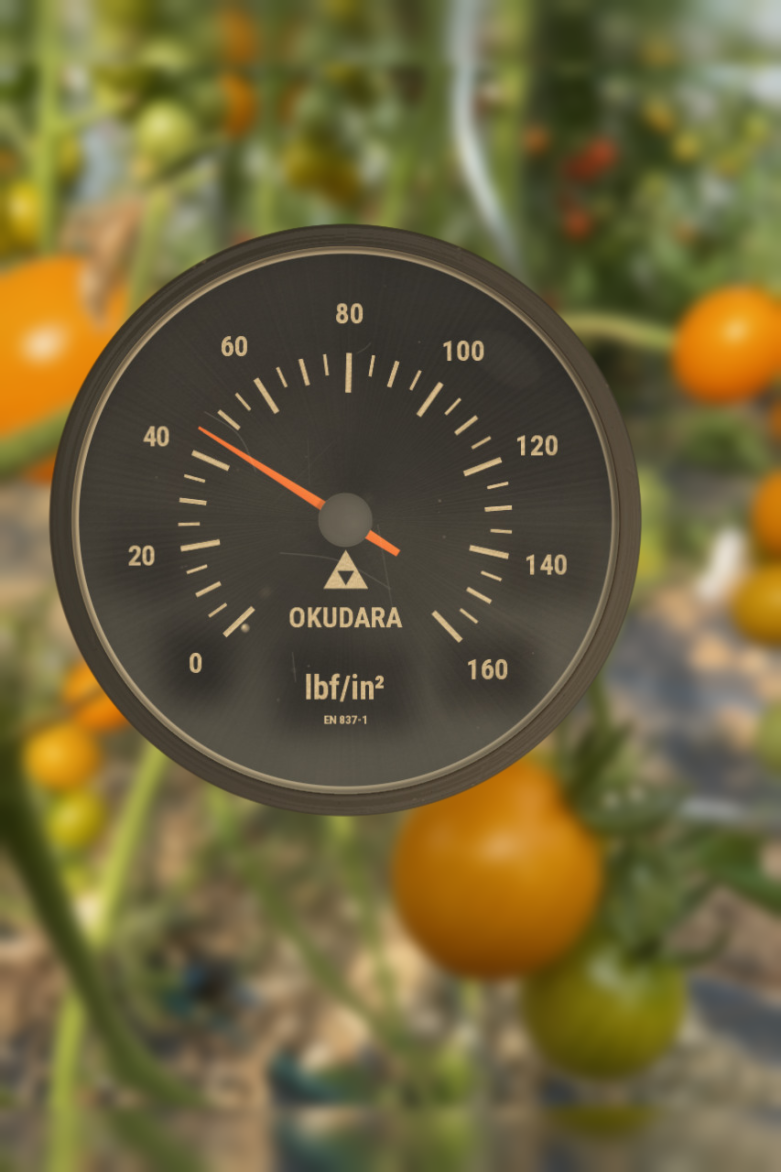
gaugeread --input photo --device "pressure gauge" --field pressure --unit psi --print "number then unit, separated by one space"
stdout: 45 psi
